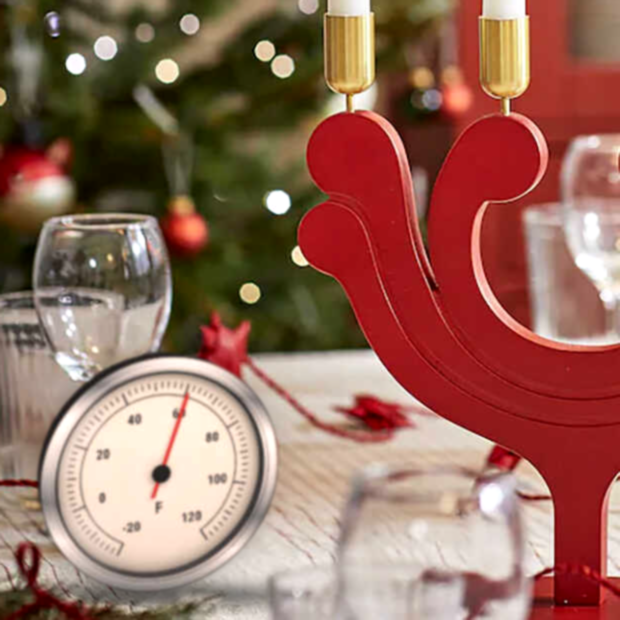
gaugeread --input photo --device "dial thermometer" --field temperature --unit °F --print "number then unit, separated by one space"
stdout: 60 °F
